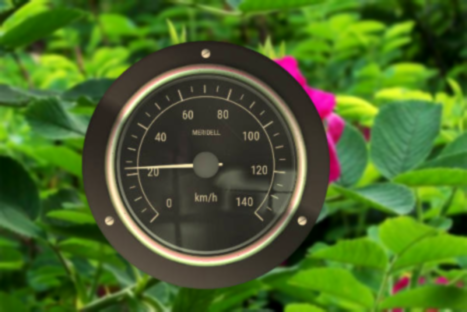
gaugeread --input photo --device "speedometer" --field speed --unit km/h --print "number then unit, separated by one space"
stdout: 22.5 km/h
